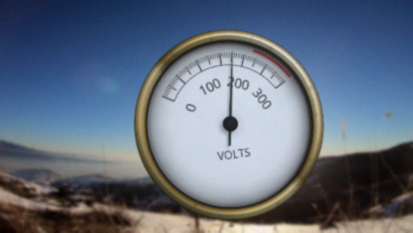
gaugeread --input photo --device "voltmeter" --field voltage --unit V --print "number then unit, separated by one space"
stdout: 175 V
